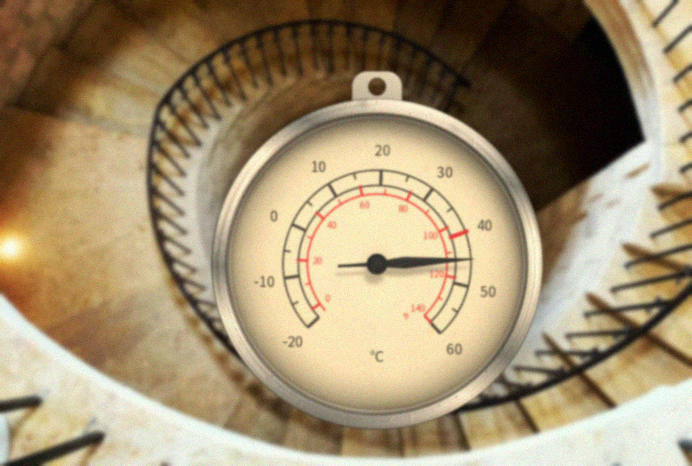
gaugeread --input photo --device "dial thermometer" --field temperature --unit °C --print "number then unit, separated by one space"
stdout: 45 °C
